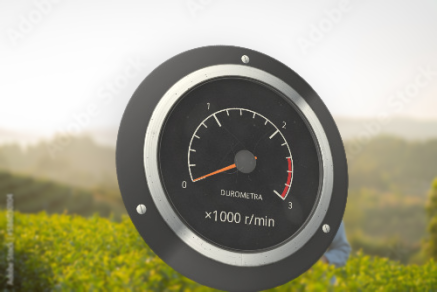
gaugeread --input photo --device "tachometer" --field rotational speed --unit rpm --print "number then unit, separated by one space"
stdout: 0 rpm
